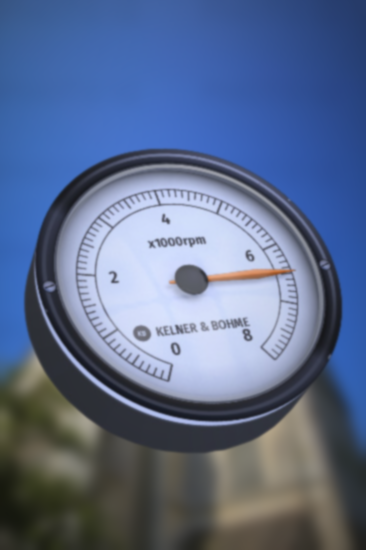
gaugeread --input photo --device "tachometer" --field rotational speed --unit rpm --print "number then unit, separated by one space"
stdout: 6500 rpm
